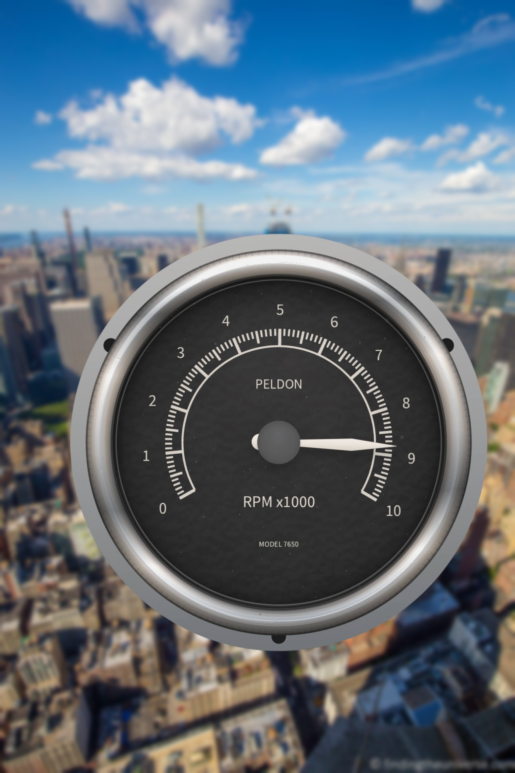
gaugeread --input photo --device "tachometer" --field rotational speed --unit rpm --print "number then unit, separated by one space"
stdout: 8800 rpm
